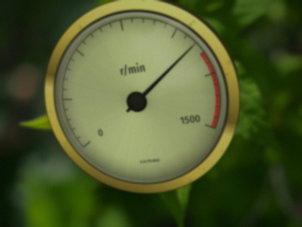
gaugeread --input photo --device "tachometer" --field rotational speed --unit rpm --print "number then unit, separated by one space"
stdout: 1100 rpm
